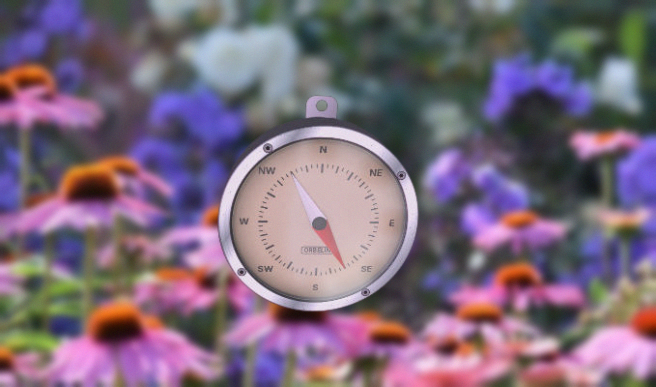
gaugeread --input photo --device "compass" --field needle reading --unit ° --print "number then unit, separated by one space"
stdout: 150 °
